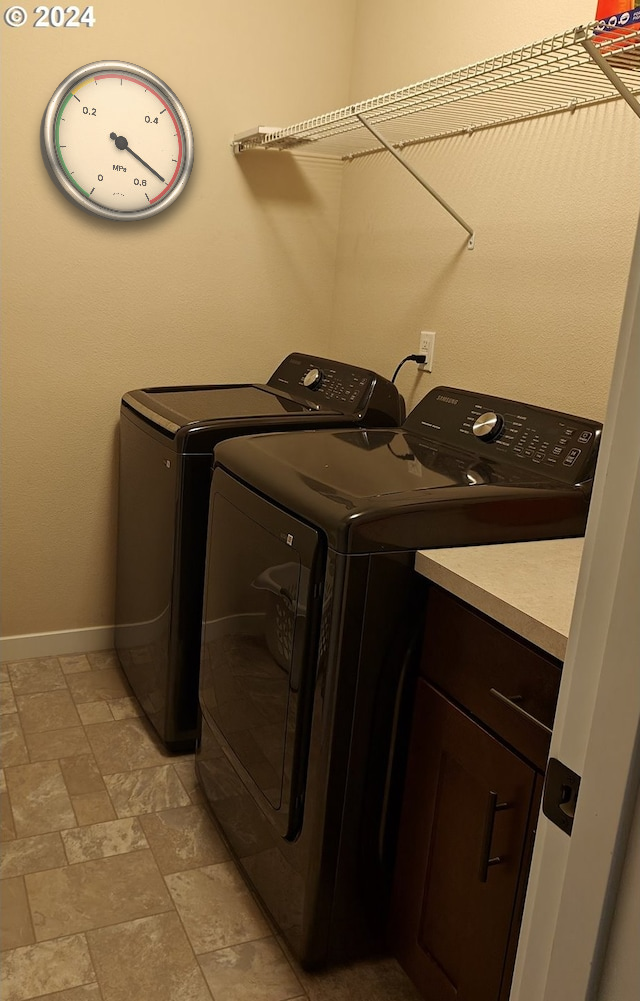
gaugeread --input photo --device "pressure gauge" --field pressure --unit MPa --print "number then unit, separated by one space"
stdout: 0.55 MPa
